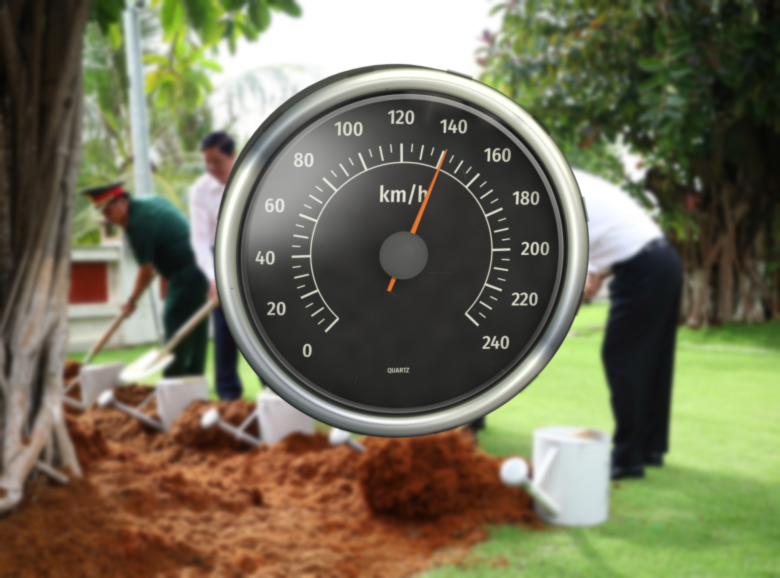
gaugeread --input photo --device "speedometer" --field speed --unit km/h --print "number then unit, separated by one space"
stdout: 140 km/h
